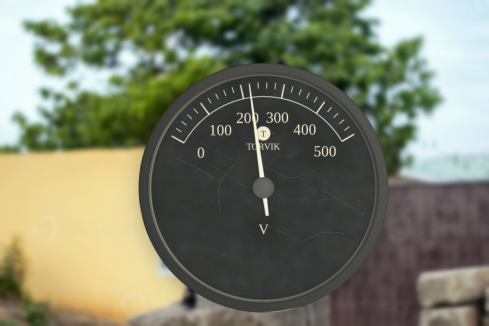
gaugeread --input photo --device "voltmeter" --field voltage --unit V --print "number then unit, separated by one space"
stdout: 220 V
